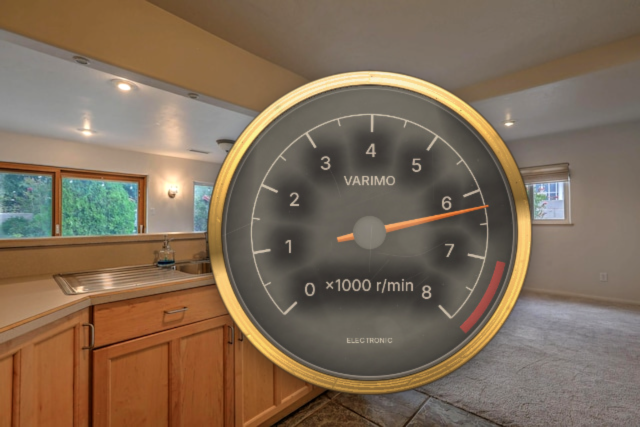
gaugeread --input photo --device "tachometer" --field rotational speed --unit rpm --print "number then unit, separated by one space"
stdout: 6250 rpm
